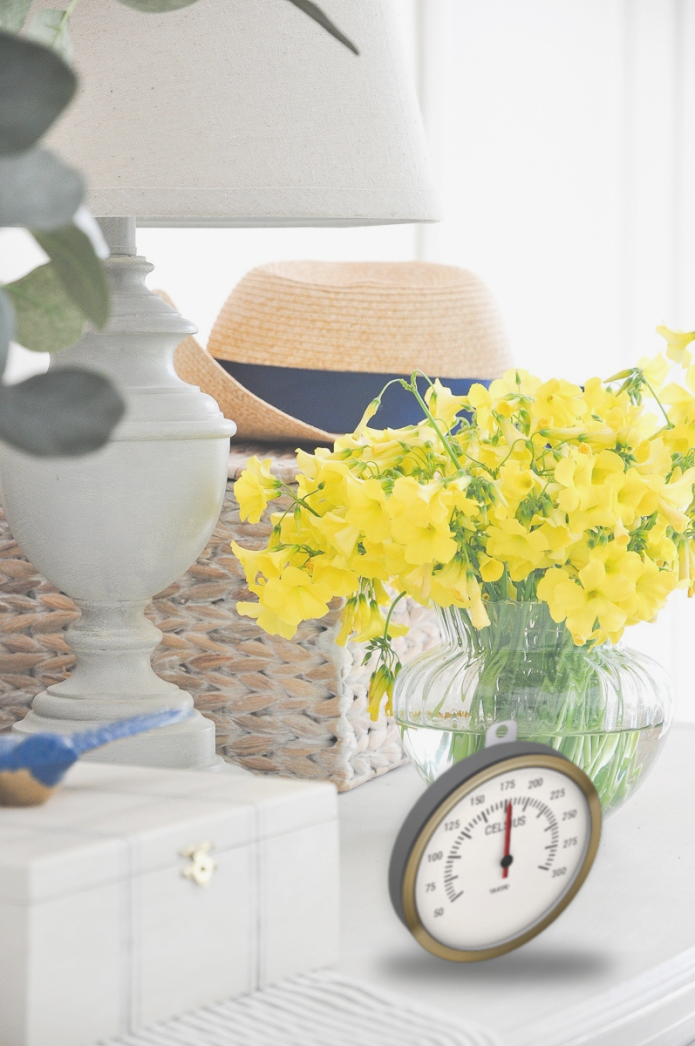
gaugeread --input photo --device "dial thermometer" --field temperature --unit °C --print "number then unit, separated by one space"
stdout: 175 °C
